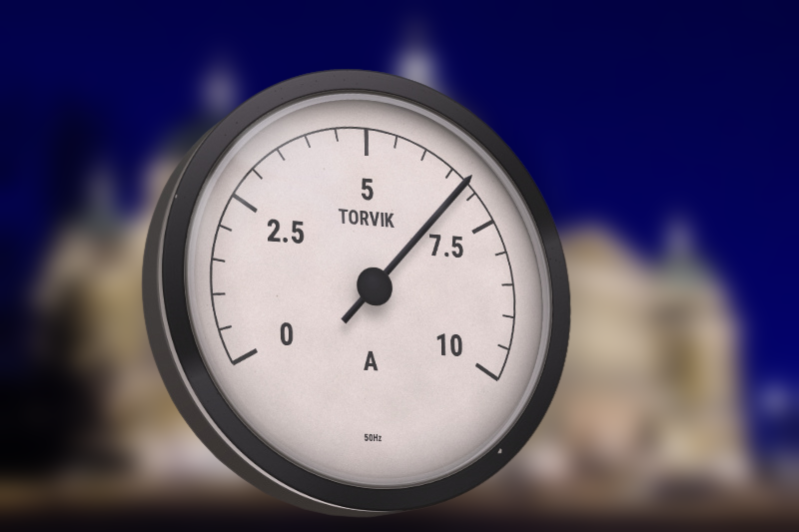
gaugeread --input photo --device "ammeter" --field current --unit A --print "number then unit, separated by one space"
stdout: 6.75 A
